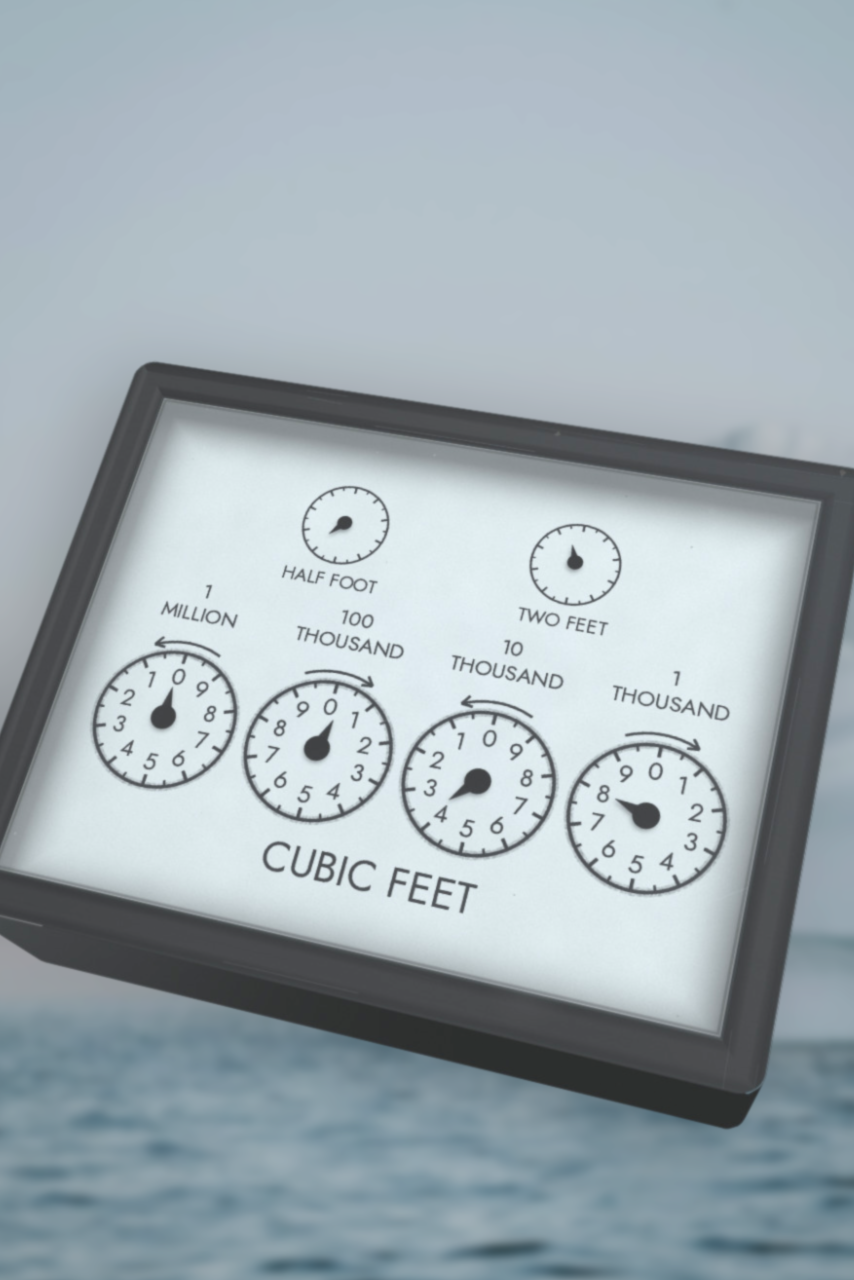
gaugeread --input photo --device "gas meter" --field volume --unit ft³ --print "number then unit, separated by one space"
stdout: 3800 ft³
